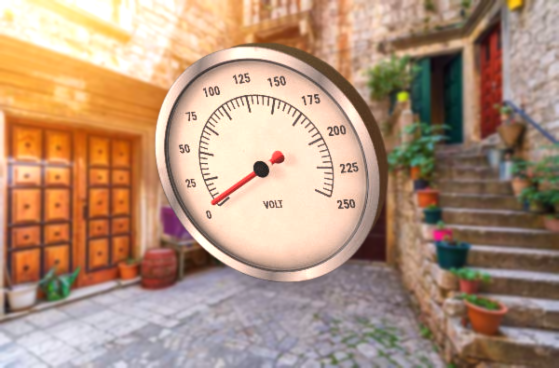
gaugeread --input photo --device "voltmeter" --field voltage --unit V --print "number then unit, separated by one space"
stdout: 5 V
